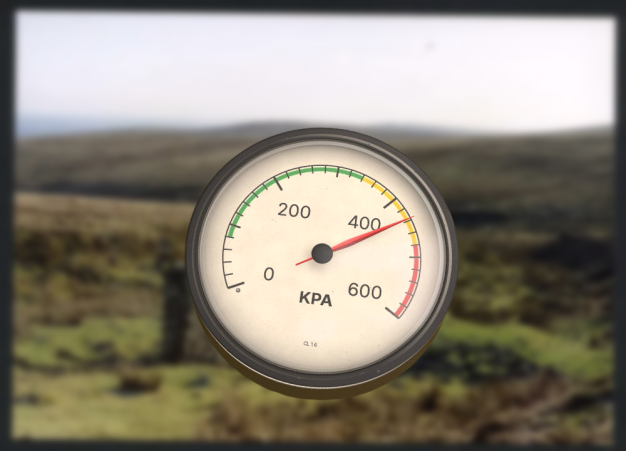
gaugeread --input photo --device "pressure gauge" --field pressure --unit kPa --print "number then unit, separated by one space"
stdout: 440 kPa
